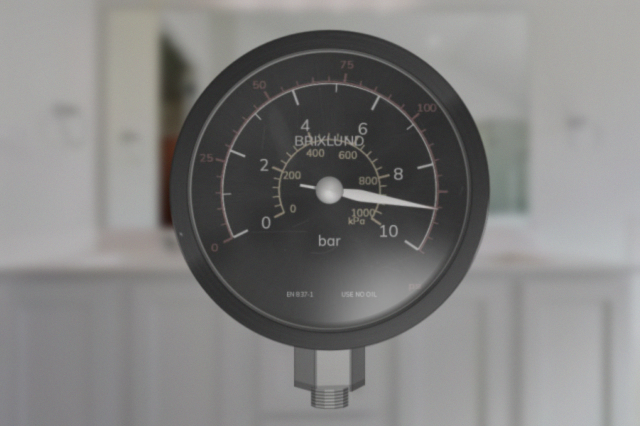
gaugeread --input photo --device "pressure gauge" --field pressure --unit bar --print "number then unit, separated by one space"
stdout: 9 bar
